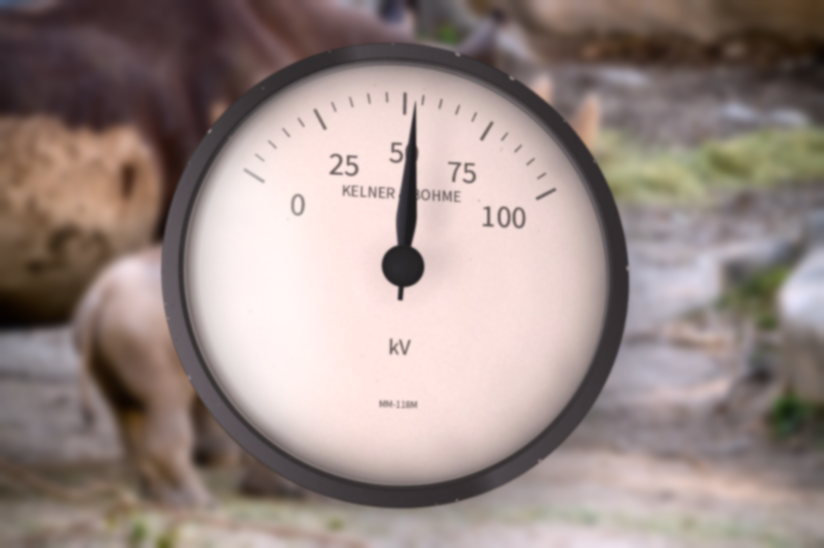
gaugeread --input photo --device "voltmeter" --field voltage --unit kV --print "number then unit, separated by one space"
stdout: 52.5 kV
